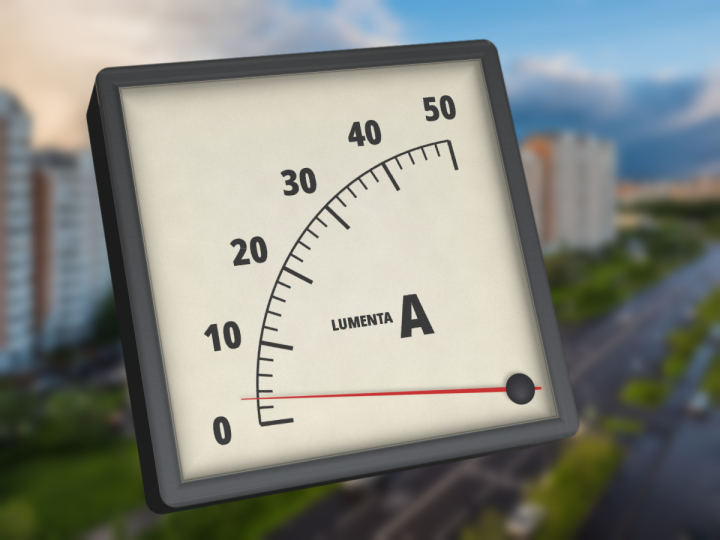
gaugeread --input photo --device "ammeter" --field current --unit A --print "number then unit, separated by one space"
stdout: 3 A
